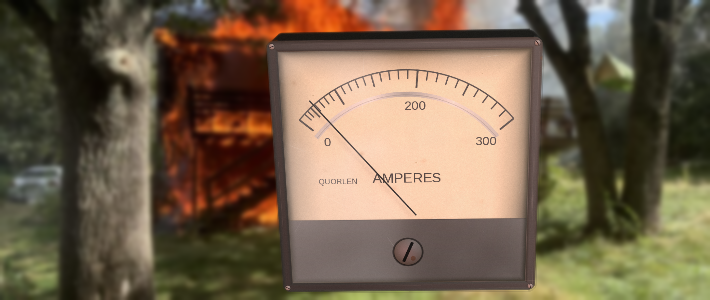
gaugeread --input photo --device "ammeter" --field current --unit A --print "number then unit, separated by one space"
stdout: 60 A
